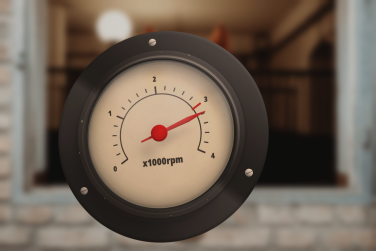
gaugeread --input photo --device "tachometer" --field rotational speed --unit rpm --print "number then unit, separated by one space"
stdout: 3200 rpm
